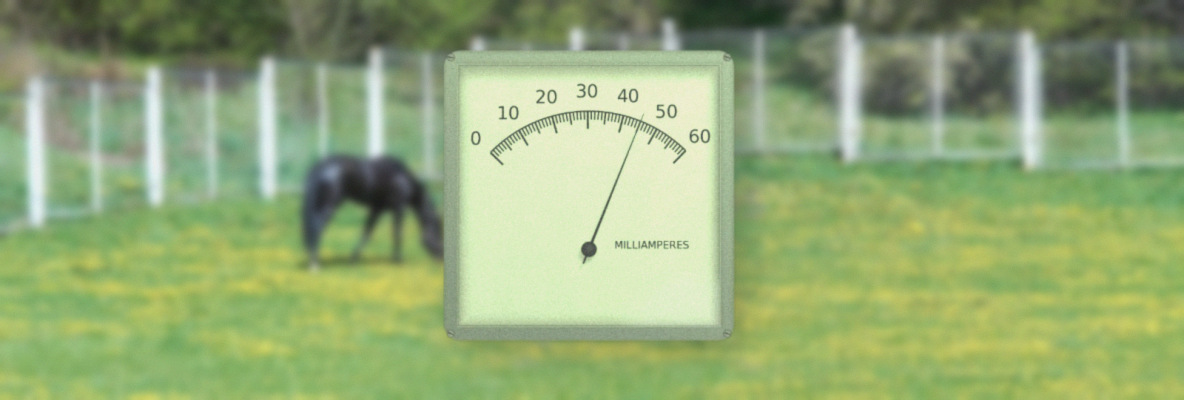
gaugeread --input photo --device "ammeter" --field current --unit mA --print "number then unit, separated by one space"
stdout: 45 mA
